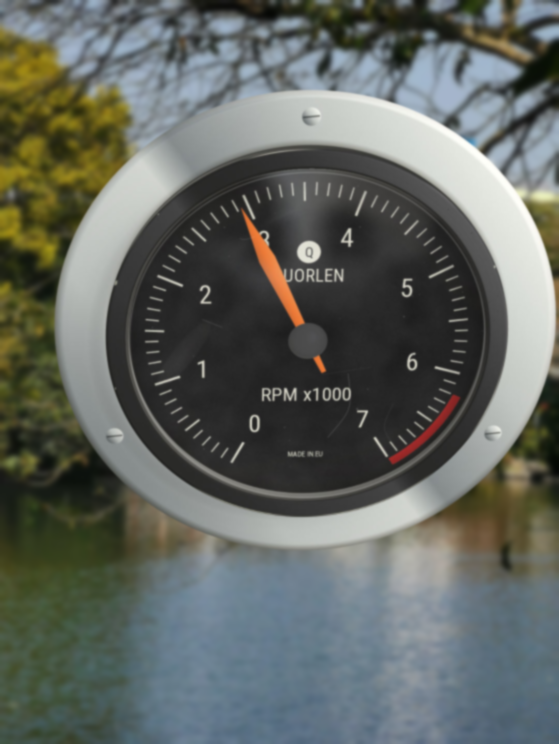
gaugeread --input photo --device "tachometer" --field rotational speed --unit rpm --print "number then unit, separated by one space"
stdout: 2950 rpm
